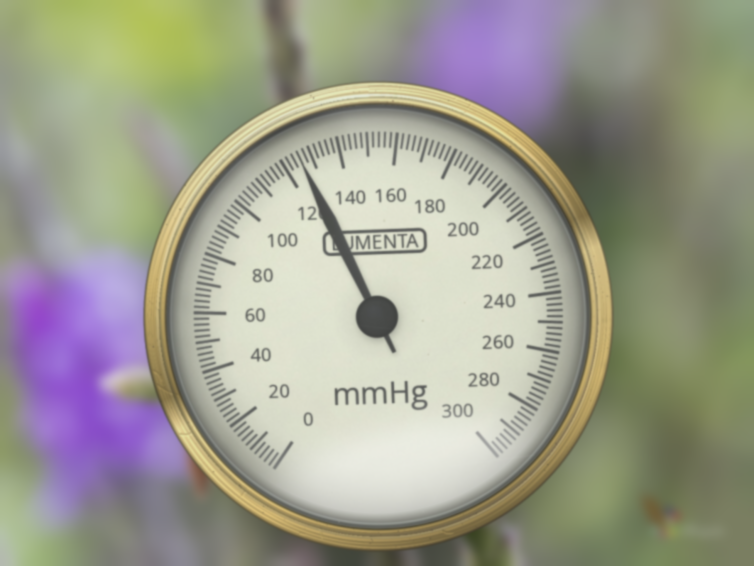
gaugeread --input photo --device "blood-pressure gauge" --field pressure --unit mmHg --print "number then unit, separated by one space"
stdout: 126 mmHg
